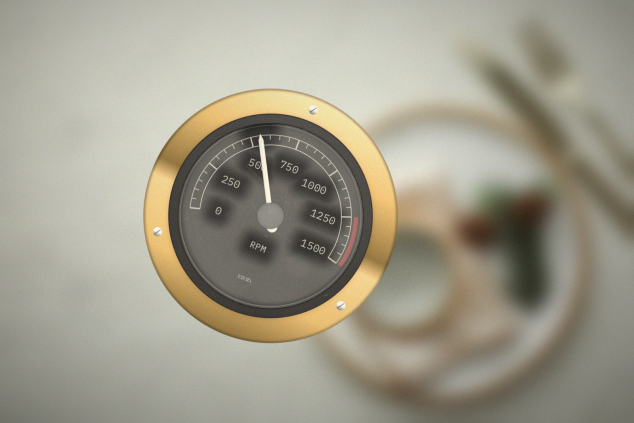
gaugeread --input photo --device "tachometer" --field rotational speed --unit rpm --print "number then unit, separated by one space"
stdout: 550 rpm
